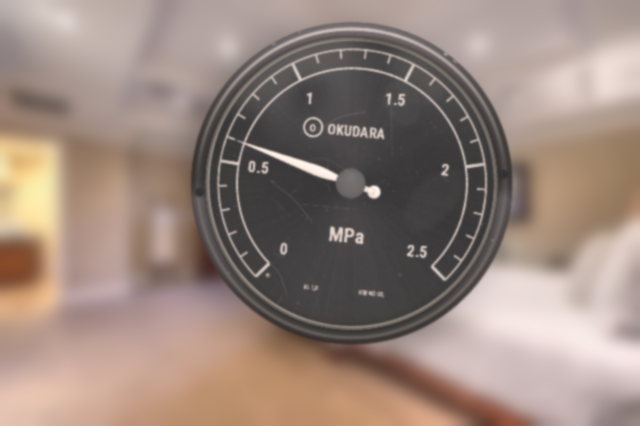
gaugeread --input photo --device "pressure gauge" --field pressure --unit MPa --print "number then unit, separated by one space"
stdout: 0.6 MPa
